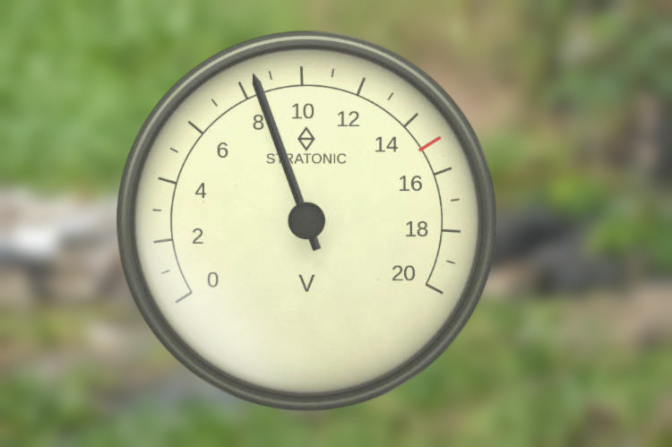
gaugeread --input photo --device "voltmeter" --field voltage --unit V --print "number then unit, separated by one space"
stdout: 8.5 V
